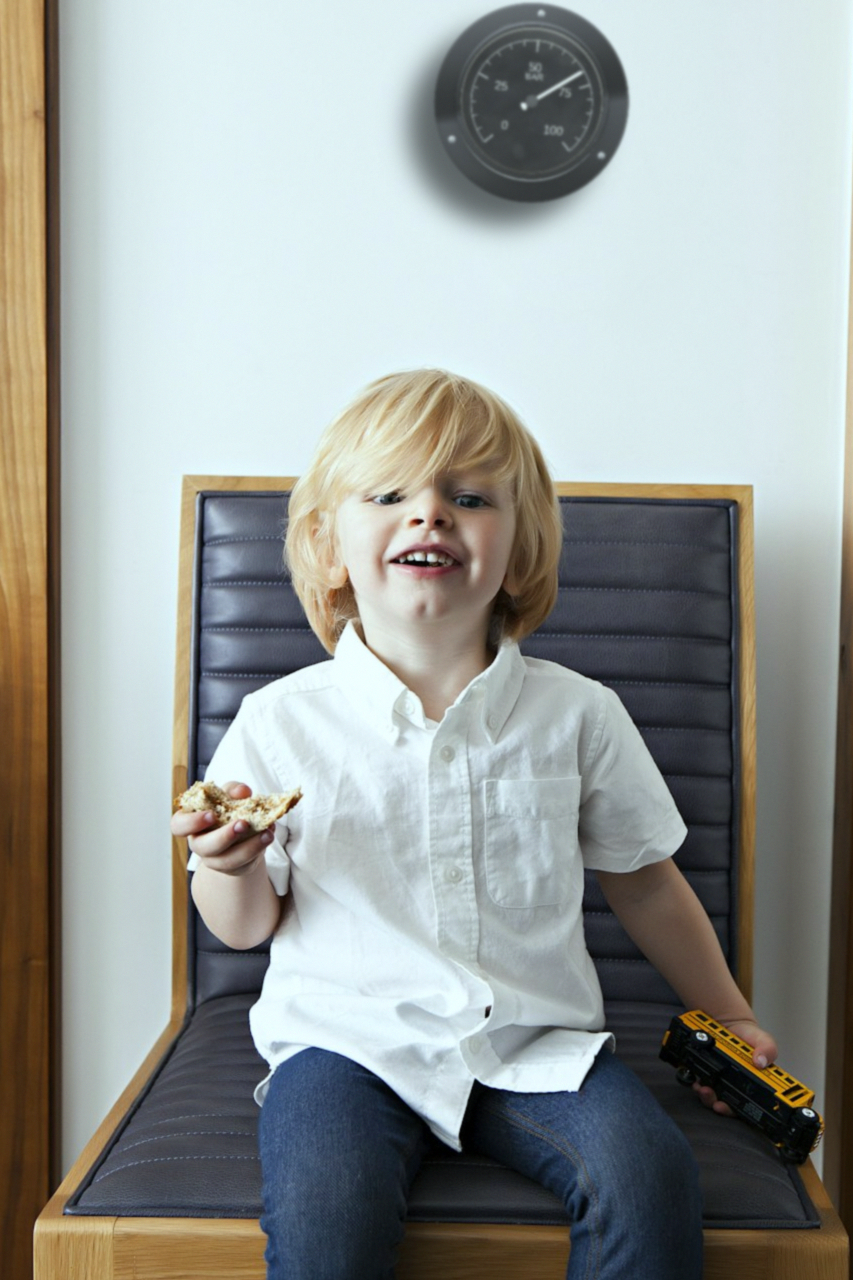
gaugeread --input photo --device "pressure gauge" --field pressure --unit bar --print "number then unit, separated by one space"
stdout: 70 bar
